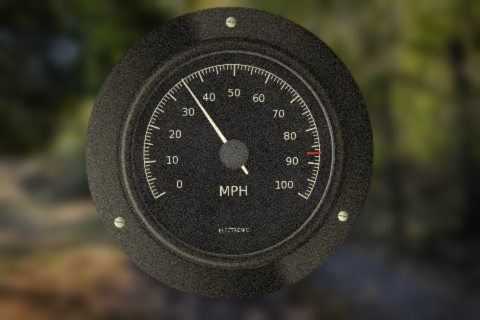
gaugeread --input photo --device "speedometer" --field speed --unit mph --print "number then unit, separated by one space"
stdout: 35 mph
